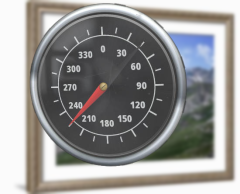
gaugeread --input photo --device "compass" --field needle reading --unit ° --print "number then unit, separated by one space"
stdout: 225 °
